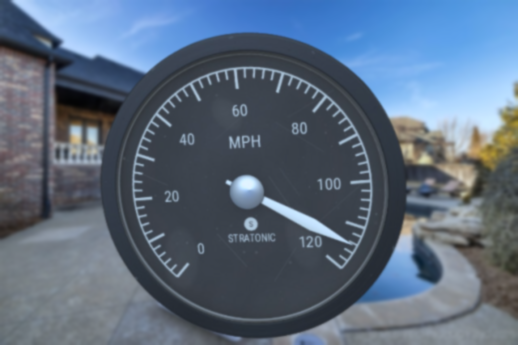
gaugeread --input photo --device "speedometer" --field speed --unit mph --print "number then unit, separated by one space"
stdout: 114 mph
